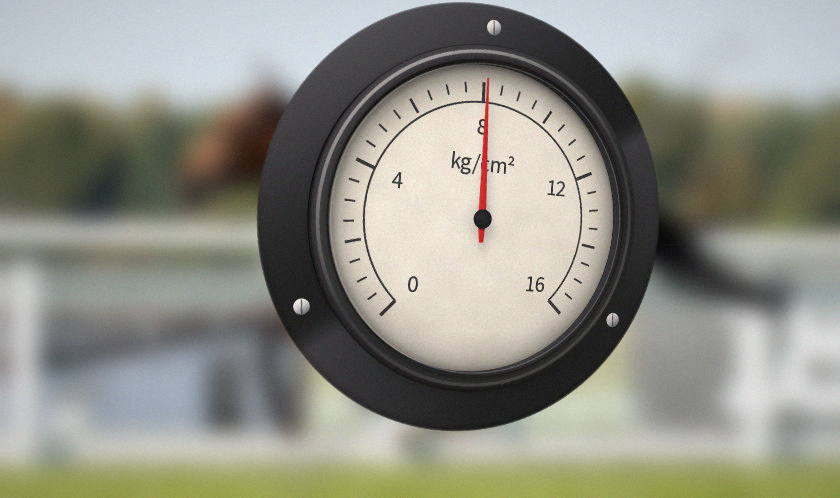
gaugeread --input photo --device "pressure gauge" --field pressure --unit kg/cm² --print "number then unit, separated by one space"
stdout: 8 kg/cm²
